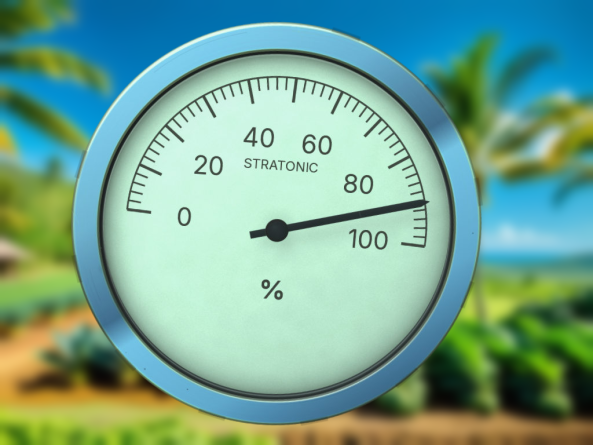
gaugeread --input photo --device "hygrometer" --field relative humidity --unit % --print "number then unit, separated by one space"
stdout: 90 %
